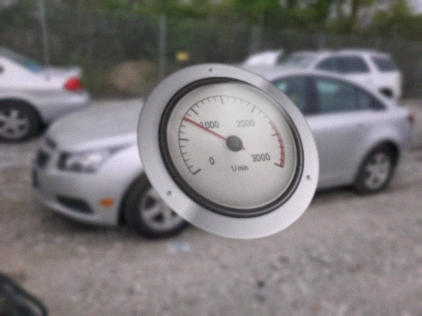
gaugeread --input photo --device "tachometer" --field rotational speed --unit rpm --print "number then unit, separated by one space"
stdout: 800 rpm
